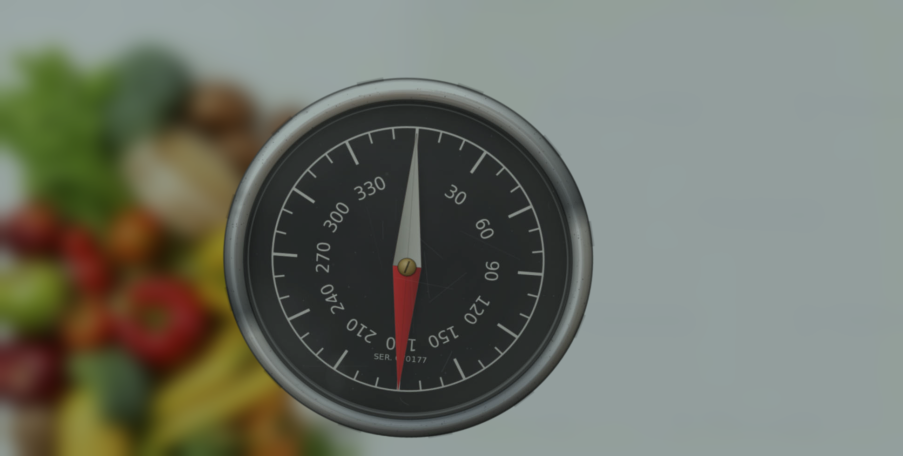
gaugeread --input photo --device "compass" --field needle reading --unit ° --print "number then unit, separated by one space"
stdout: 180 °
